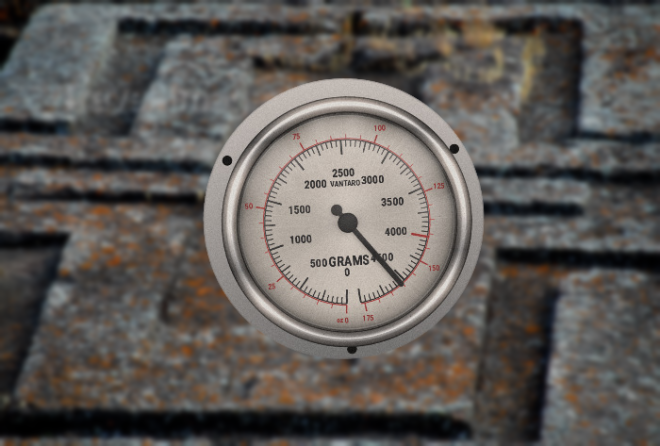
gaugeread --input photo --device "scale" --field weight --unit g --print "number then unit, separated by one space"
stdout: 4550 g
